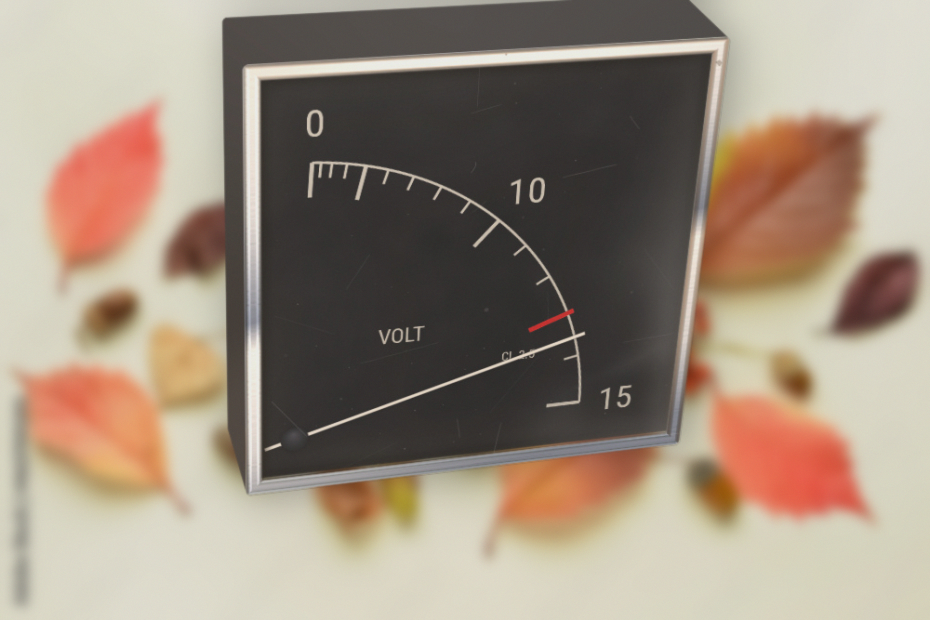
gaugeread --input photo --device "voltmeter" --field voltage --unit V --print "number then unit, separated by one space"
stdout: 13.5 V
